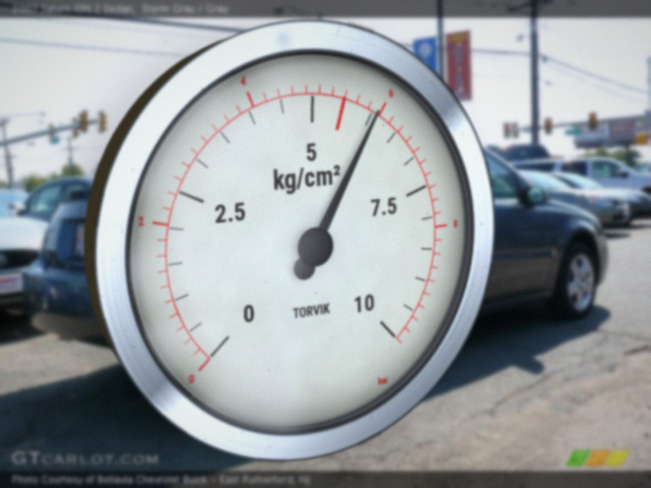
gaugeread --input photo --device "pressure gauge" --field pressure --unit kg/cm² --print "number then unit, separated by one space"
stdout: 6 kg/cm²
